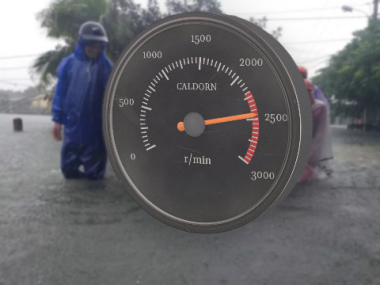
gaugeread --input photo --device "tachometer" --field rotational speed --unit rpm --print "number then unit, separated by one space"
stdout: 2450 rpm
